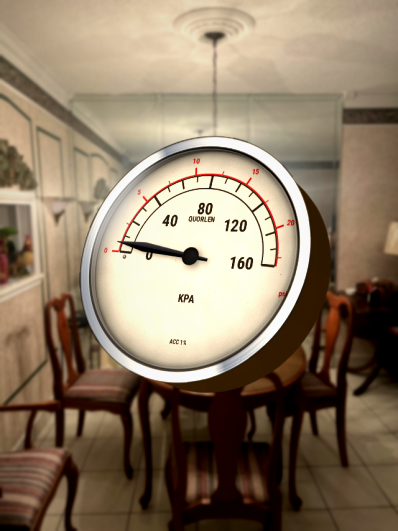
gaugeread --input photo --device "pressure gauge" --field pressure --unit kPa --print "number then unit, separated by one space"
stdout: 5 kPa
